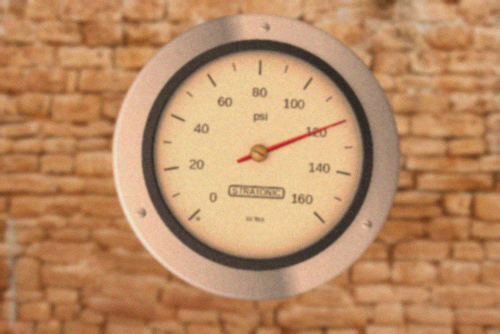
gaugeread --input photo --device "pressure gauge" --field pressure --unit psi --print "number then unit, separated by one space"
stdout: 120 psi
